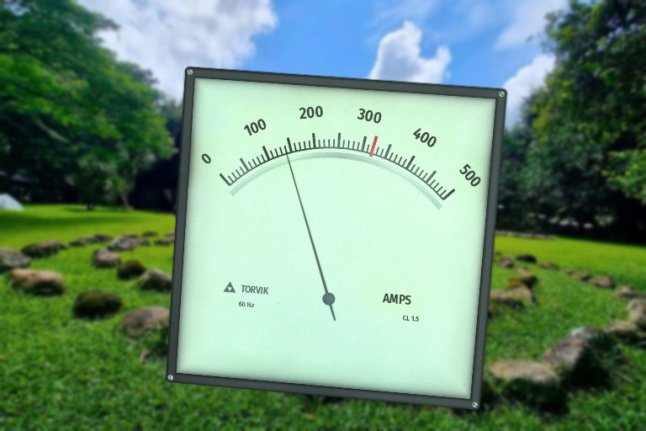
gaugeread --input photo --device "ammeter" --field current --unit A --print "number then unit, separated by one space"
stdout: 140 A
